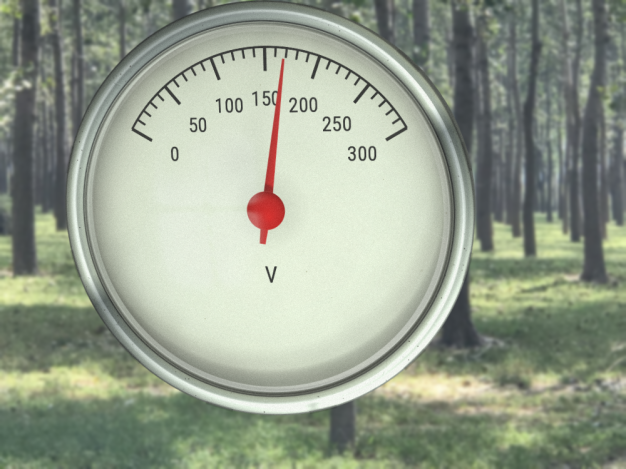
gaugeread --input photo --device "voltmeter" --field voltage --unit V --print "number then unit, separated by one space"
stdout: 170 V
